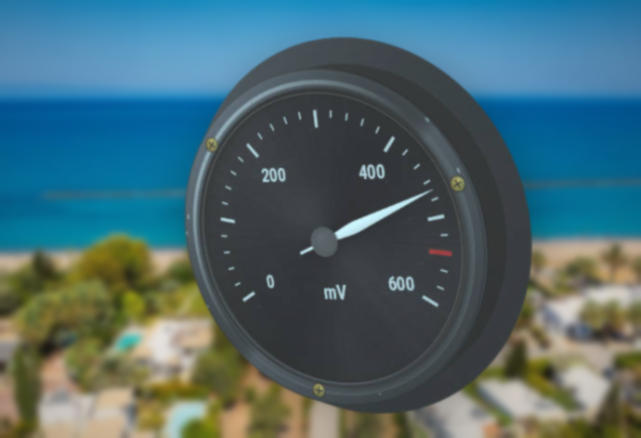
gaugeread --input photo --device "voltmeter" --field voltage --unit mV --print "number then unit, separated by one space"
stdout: 470 mV
